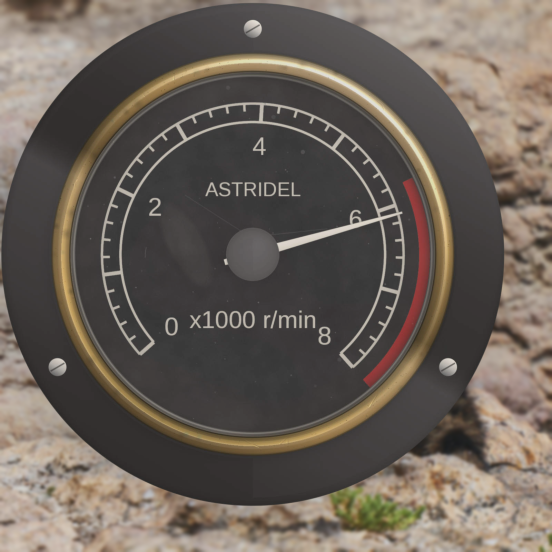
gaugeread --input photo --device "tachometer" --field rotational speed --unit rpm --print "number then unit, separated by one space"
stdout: 6100 rpm
